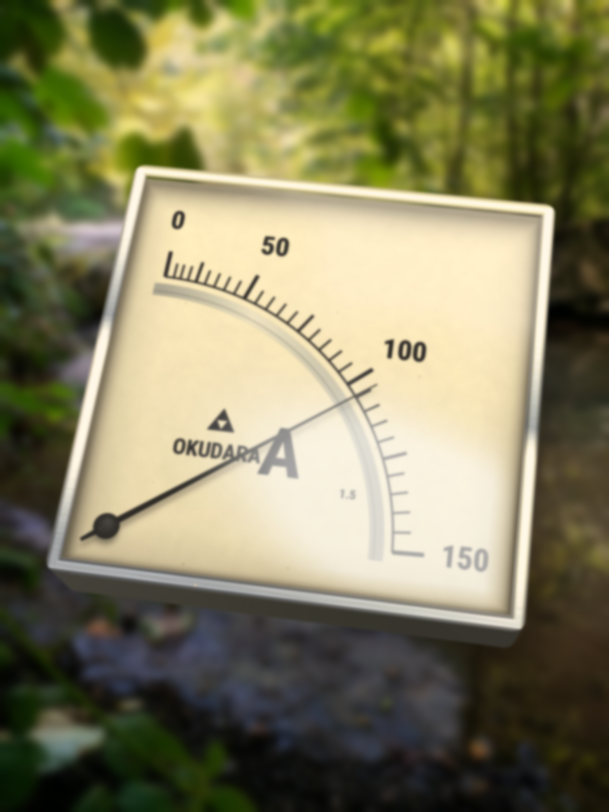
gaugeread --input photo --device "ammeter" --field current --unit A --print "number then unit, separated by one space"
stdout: 105 A
